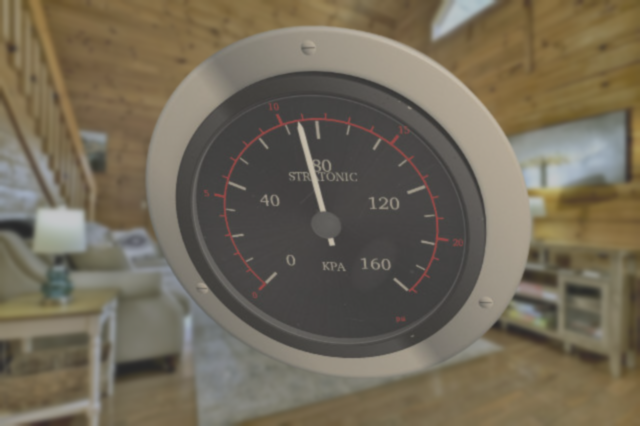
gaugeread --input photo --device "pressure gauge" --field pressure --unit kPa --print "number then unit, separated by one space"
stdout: 75 kPa
